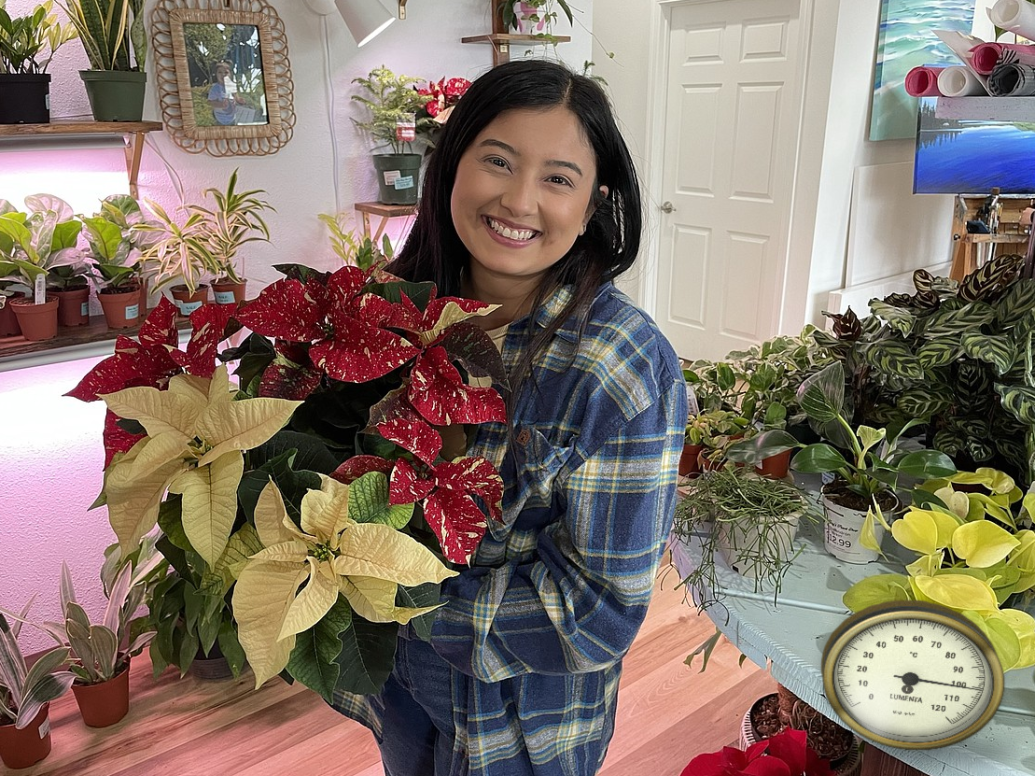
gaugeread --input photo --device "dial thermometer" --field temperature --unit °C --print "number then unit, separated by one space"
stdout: 100 °C
